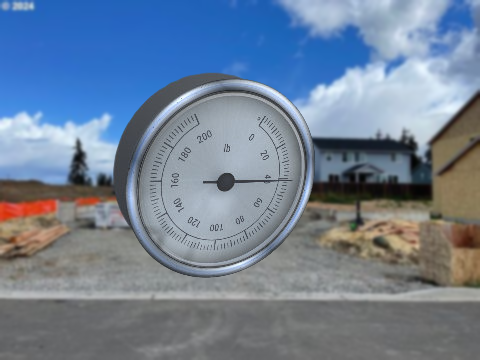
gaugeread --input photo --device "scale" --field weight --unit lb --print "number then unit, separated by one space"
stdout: 40 lb
